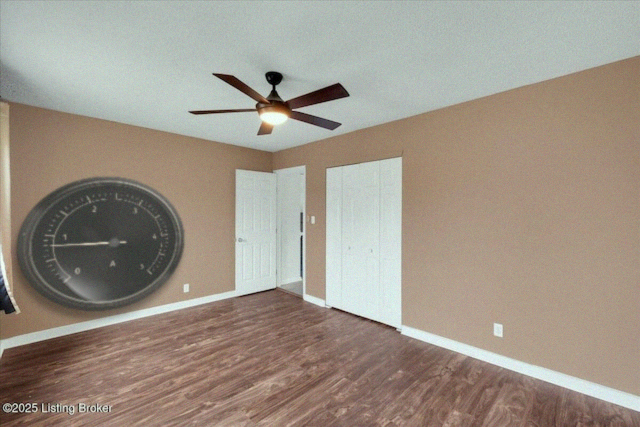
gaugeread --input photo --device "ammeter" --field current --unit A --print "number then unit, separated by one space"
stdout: 0.8 A
